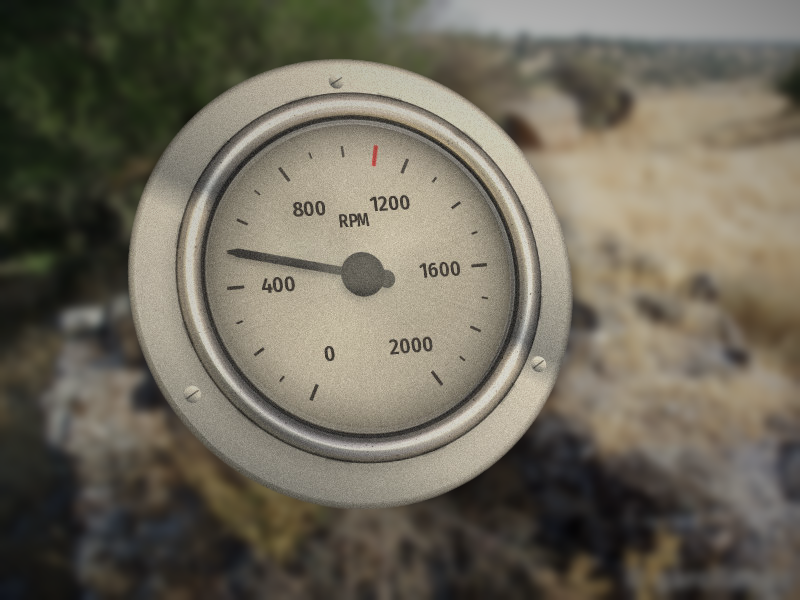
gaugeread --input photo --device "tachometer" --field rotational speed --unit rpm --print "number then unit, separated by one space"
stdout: 500 rpm
